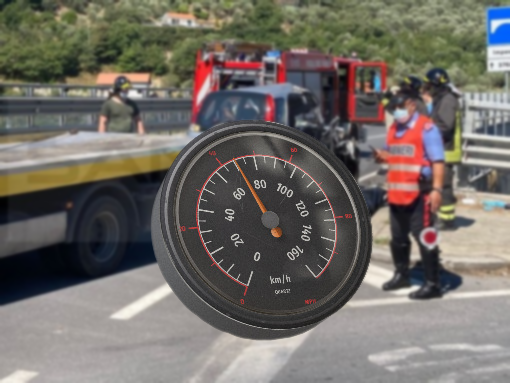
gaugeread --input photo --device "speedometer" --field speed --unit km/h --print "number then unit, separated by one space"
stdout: 70 km/h
